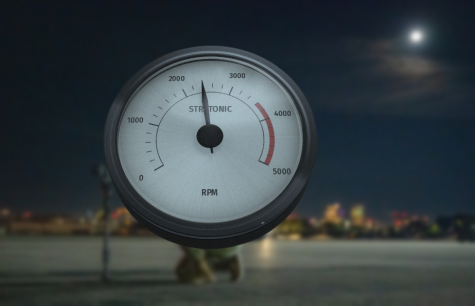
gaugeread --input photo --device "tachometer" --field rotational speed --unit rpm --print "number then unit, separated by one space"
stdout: 2400 rpm
